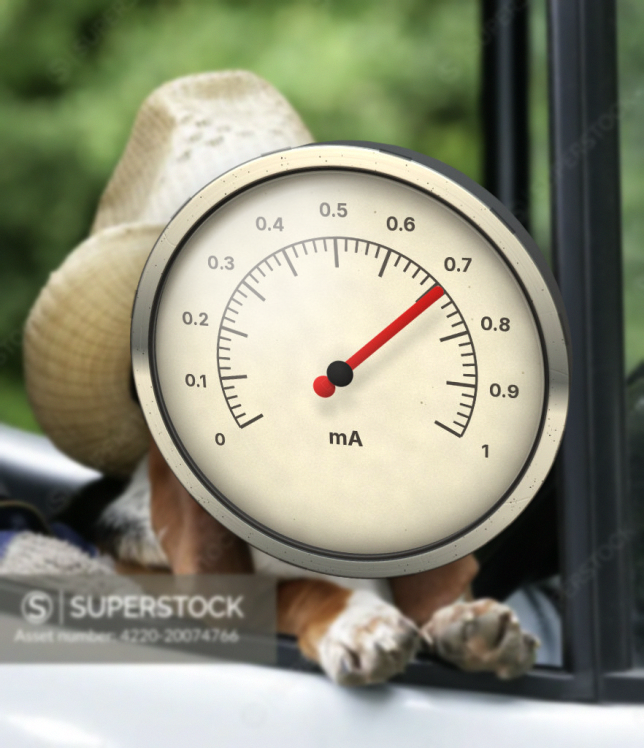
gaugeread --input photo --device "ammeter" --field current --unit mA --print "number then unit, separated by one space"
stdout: 0.71 mA
